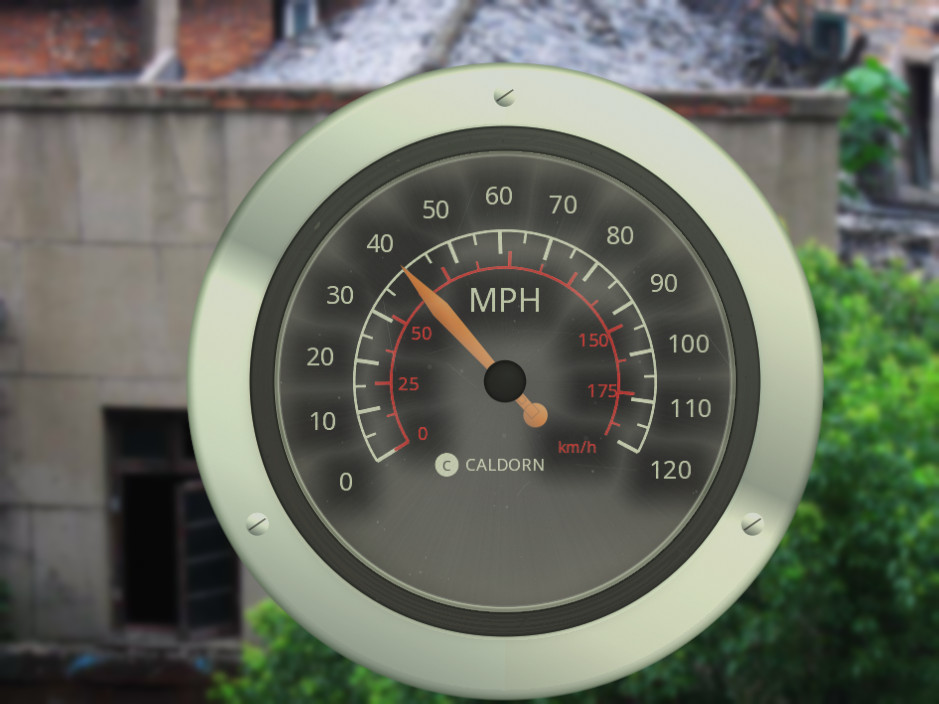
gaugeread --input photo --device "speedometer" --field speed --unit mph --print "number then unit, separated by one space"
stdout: 40 mph
